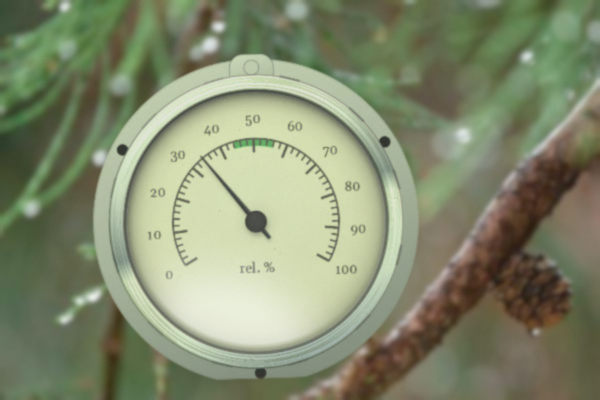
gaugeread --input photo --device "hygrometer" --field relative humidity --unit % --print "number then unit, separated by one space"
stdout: 34 %
